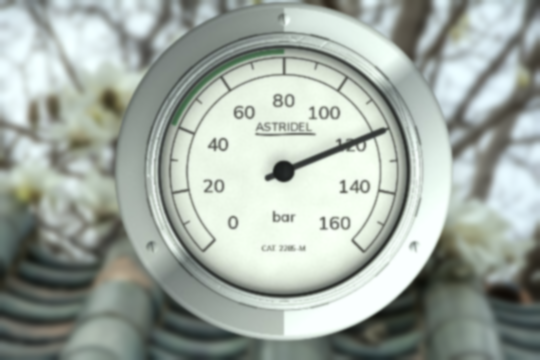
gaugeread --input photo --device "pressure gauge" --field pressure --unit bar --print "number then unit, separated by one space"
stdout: 120 bar
